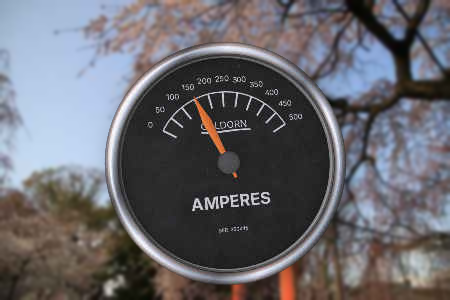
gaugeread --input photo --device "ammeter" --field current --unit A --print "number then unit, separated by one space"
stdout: 150 A
